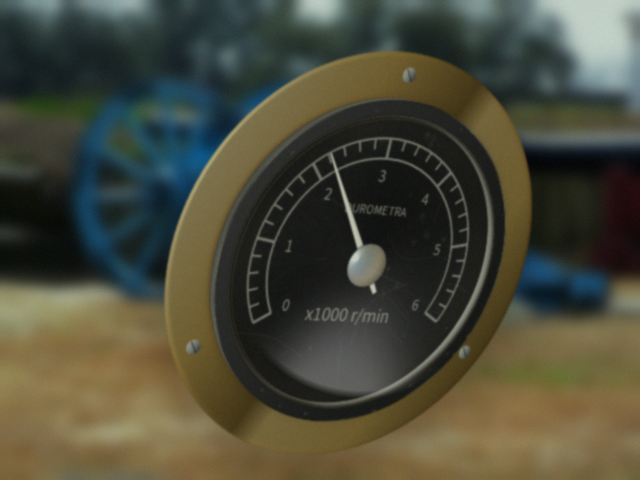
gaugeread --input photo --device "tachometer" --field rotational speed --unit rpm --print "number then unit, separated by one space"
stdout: 2200 rpm
